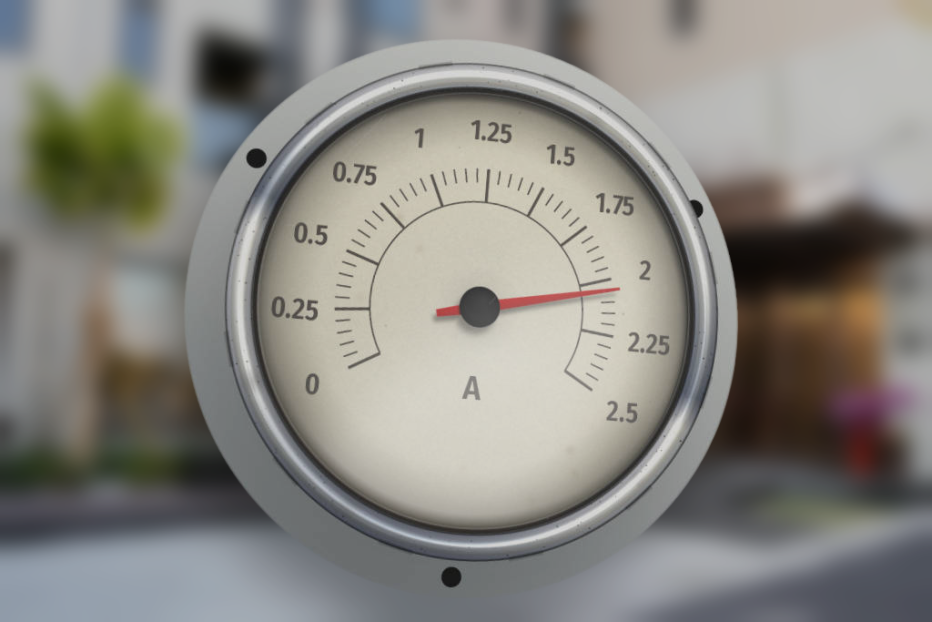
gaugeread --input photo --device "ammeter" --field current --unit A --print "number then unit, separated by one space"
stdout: 2.05 A
